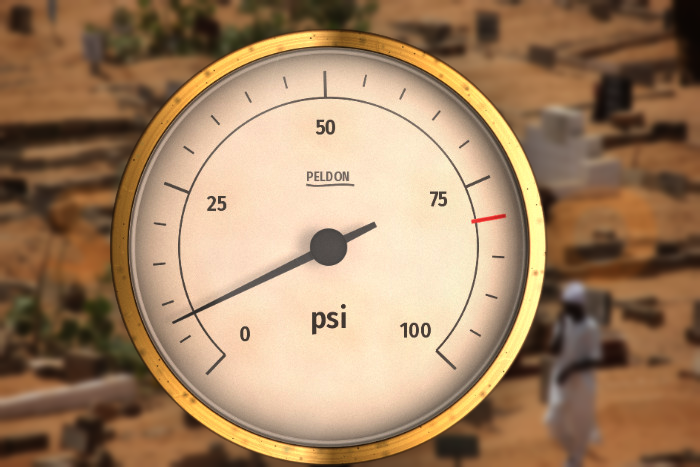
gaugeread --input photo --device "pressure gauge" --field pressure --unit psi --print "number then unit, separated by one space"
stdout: 7.5 psi
